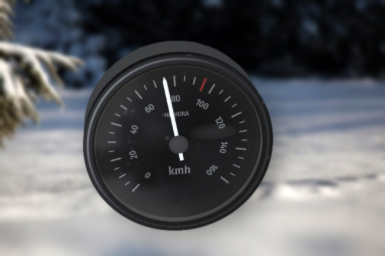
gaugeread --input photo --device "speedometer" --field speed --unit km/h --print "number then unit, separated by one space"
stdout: 75 km/h
